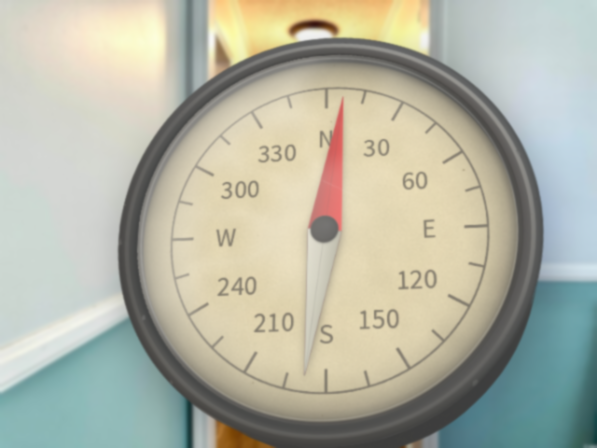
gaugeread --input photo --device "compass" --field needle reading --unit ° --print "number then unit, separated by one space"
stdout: 7.5 °
